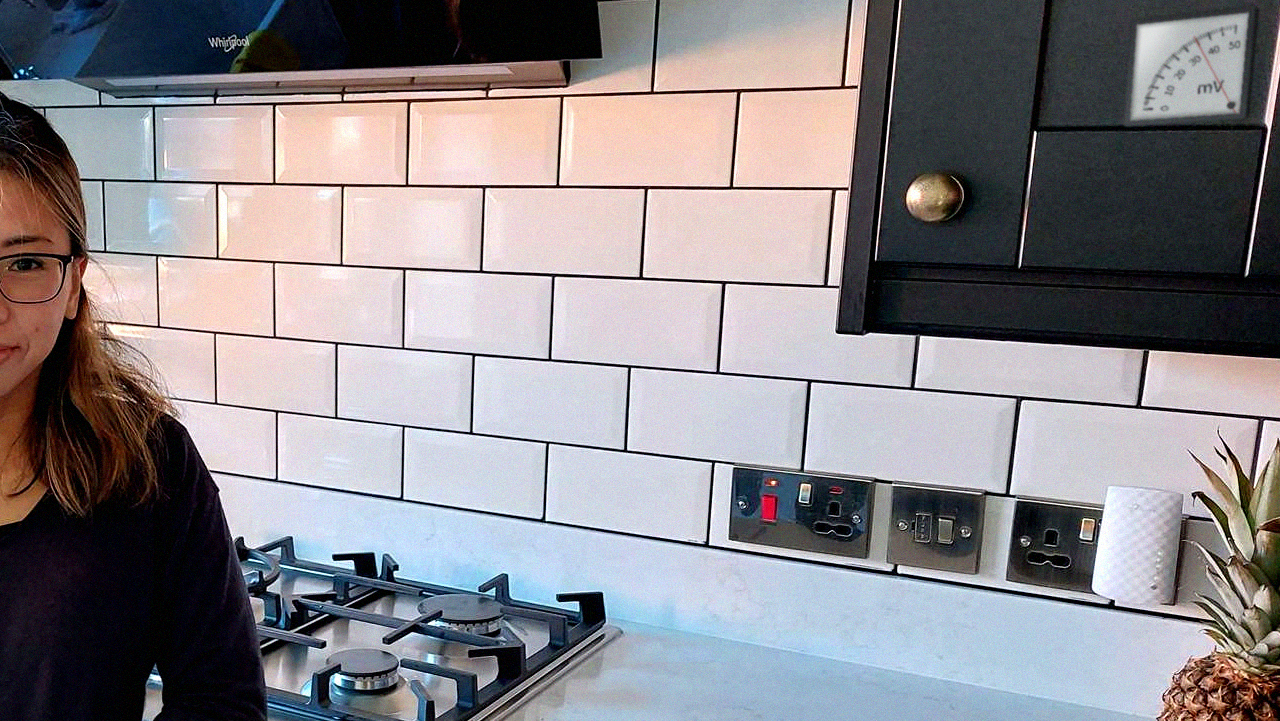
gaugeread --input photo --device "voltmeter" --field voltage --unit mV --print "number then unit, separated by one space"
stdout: 35 mV
